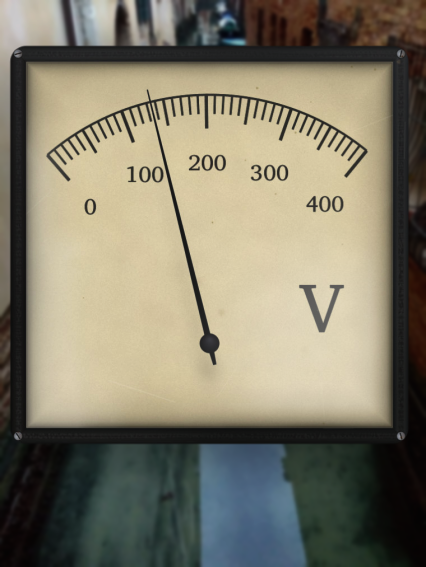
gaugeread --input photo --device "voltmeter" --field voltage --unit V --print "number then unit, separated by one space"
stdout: 135 V
